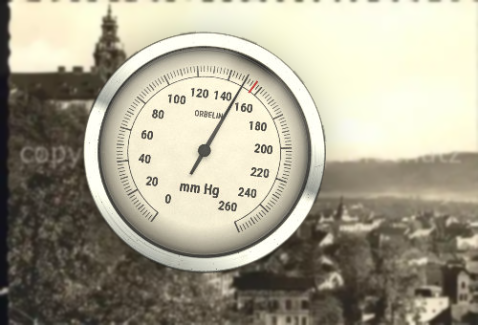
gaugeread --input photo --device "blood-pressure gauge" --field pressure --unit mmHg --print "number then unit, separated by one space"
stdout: 150 mmHg
